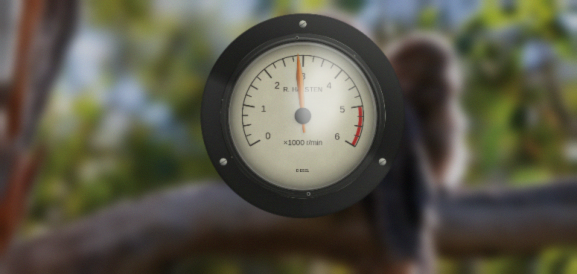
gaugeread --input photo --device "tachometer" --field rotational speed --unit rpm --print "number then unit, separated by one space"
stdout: 2875 rpm
